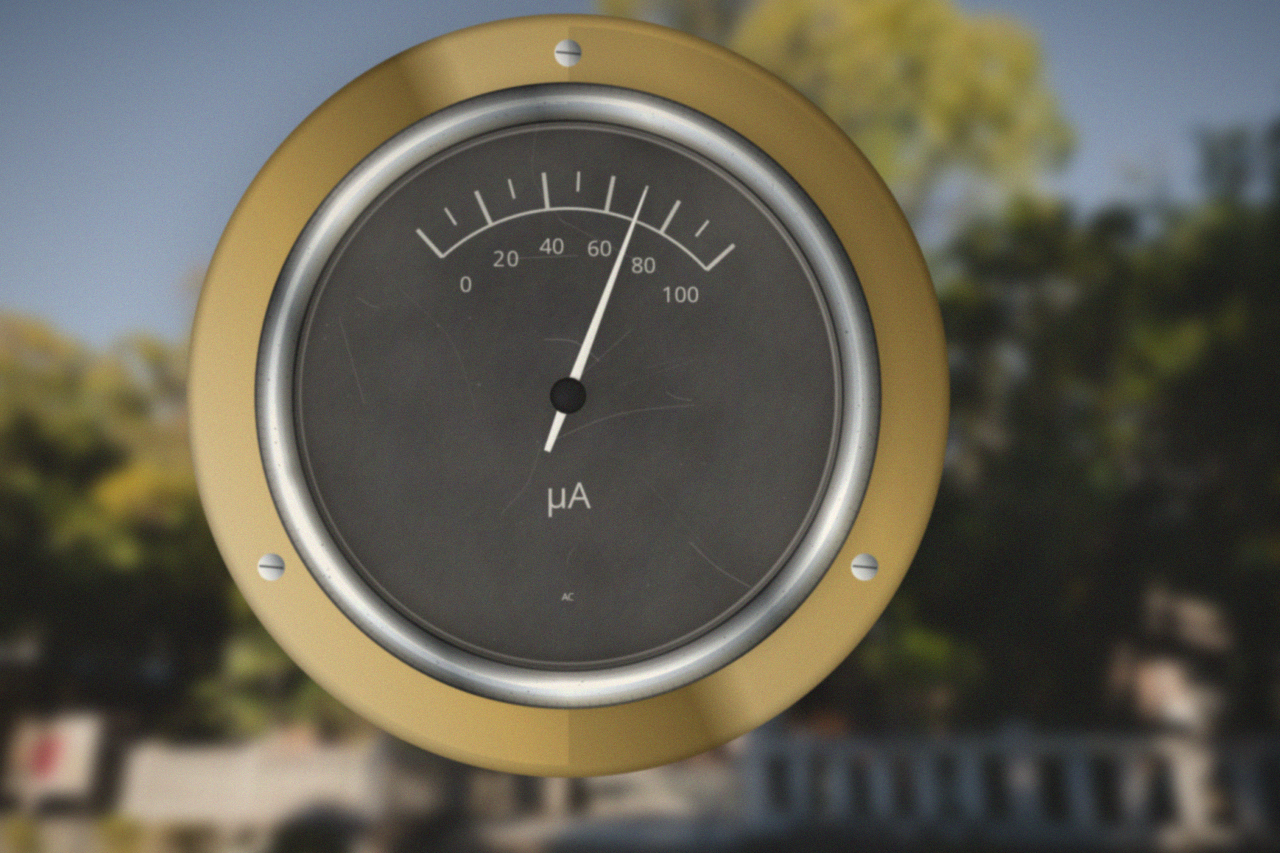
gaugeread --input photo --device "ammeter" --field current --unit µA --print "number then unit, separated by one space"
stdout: 70 µA
